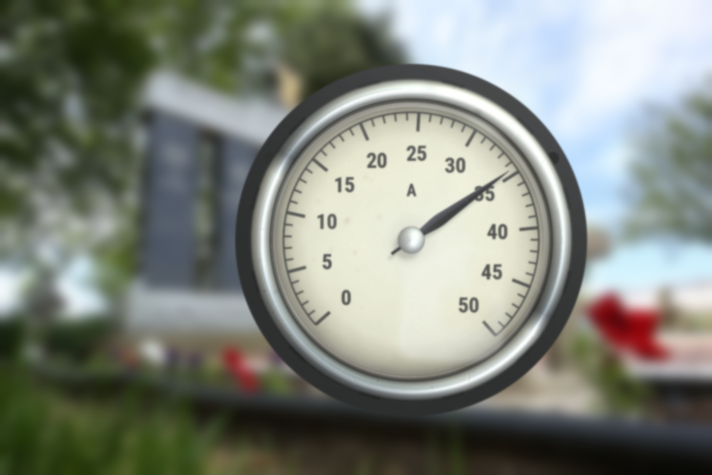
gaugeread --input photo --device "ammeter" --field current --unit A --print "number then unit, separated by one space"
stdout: 34.5 A
